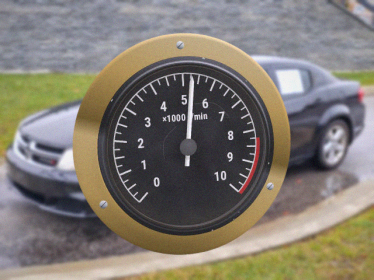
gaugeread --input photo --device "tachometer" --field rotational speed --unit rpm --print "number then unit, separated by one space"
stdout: 5250 rpm
